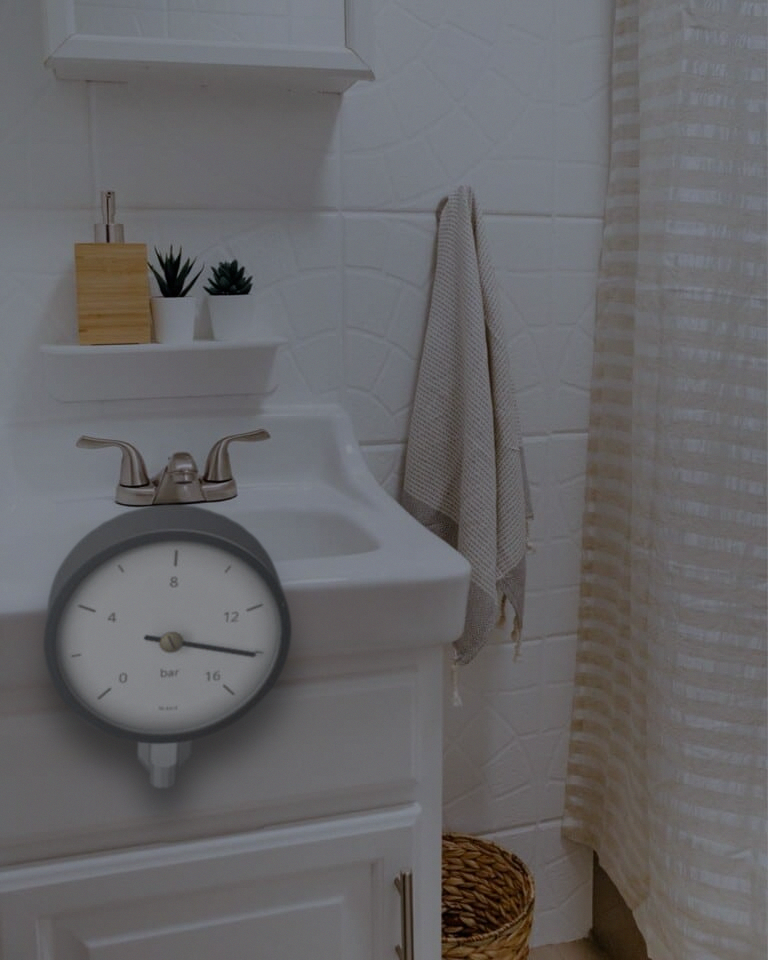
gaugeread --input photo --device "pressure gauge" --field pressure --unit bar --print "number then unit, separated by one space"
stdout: 14 bar
